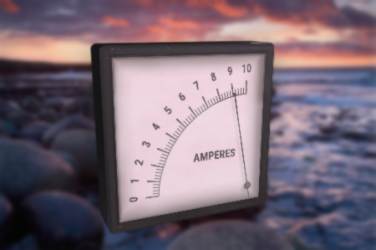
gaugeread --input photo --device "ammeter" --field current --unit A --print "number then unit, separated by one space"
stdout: 9 A
